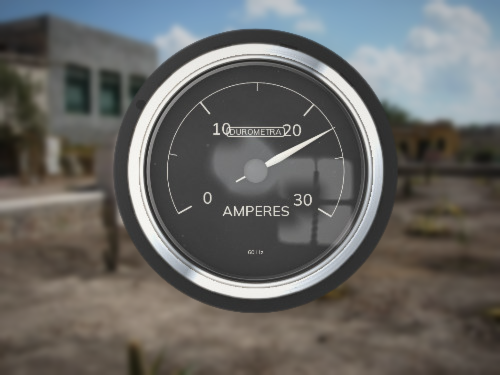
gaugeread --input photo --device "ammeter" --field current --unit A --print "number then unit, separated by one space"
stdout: 22.5 A
